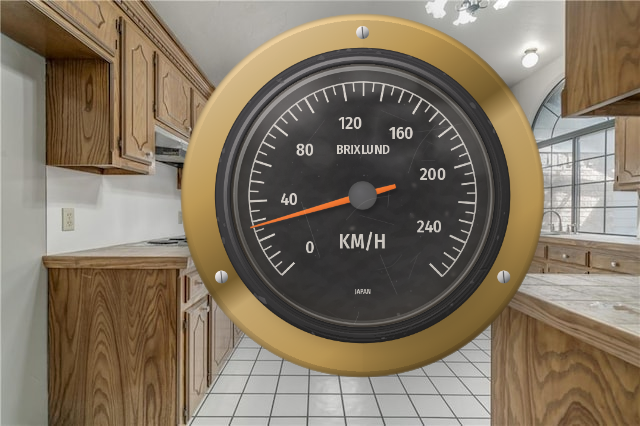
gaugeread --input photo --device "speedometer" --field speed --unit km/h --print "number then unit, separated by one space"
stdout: 27.5 km/h
